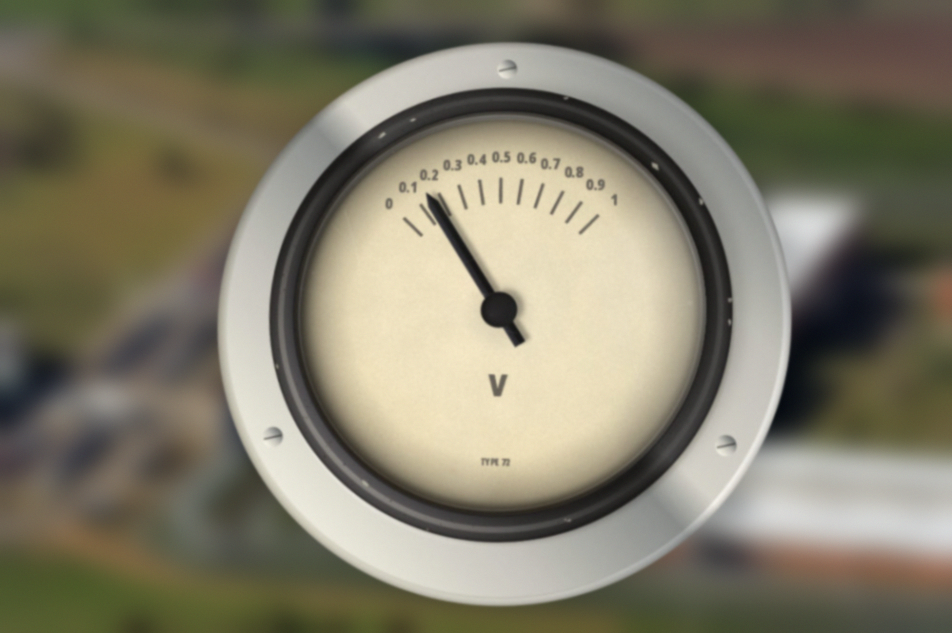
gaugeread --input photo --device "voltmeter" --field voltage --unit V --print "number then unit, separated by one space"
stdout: 0.15 V
